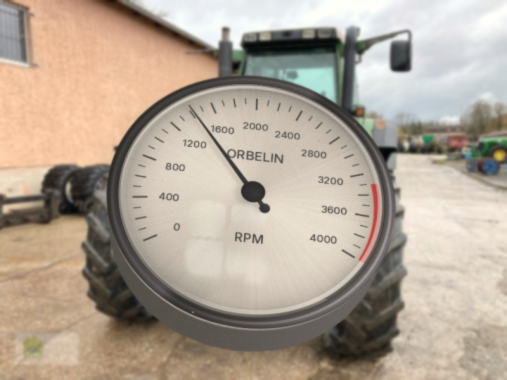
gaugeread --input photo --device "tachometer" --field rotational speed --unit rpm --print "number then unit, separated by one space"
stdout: 1400 rpm
